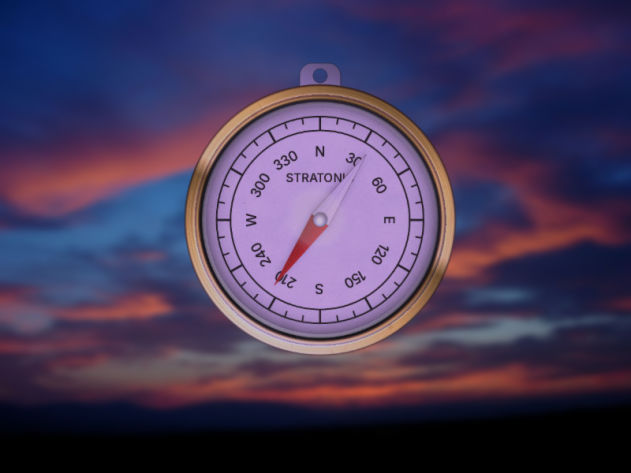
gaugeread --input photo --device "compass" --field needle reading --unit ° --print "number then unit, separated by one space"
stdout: 215 °
